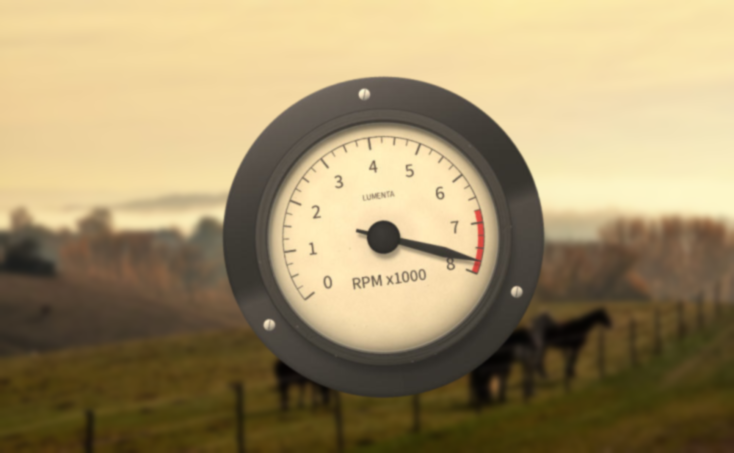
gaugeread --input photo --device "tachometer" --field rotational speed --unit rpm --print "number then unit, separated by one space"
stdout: 7750 rpm
